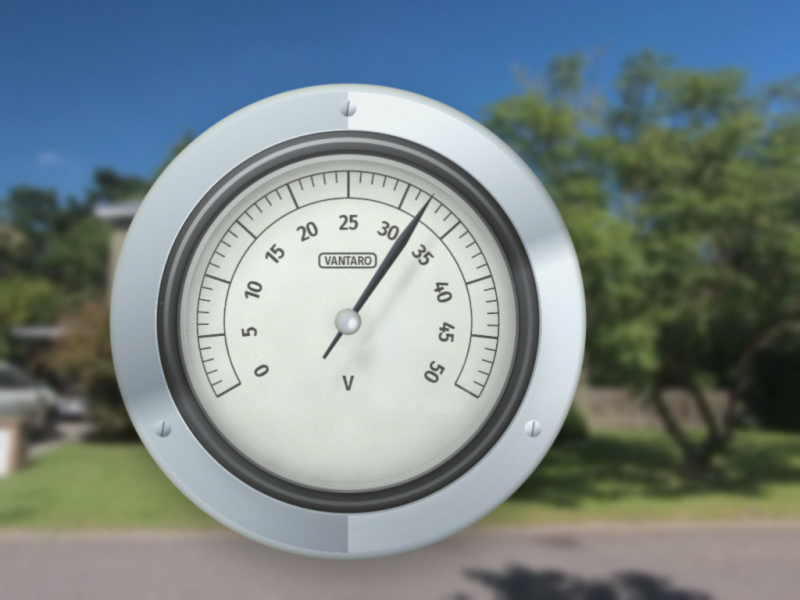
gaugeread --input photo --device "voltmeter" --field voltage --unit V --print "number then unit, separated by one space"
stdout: 32 V
